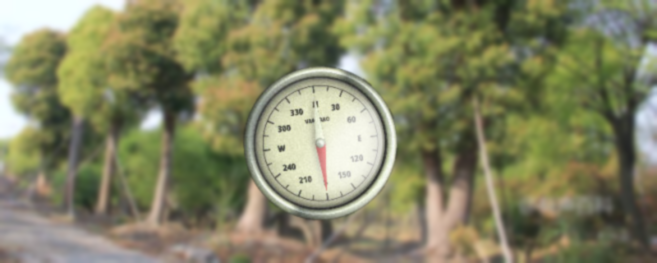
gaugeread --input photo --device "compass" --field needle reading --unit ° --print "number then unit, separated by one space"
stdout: 180 °
